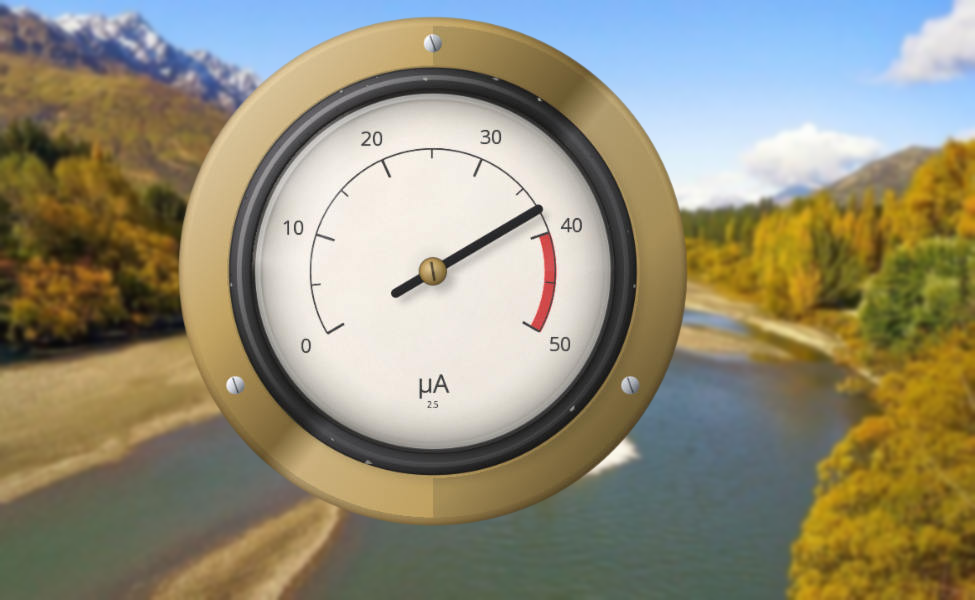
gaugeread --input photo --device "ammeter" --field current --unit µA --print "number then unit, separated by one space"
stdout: 37.5 µA
